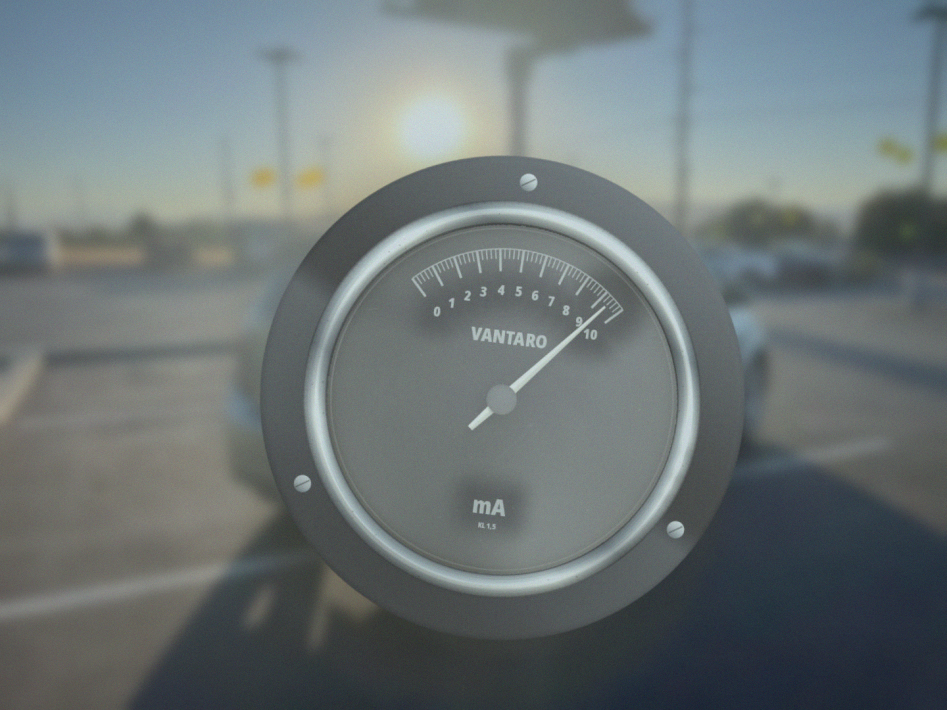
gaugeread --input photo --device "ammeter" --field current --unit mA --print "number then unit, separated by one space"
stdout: 9.4 mA
